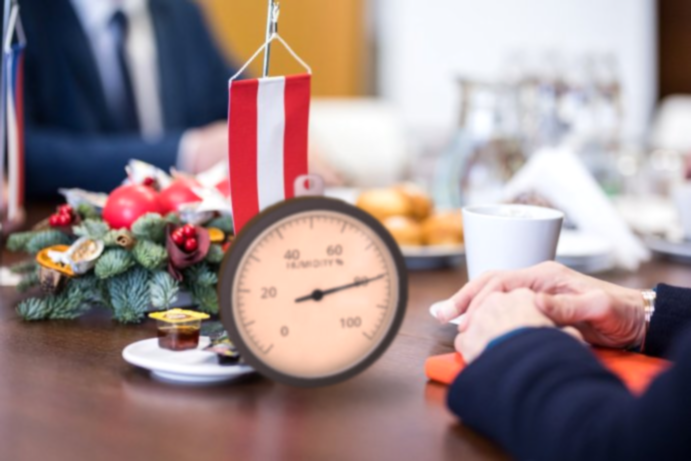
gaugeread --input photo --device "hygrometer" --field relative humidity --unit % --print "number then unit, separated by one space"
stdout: 80 %
